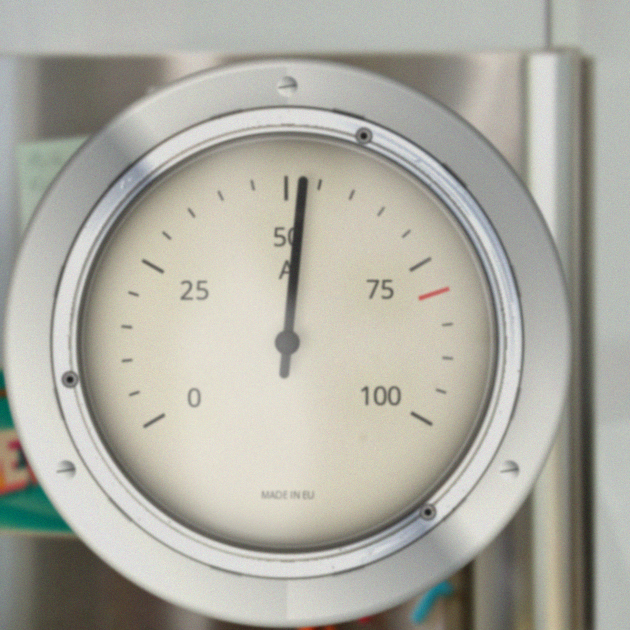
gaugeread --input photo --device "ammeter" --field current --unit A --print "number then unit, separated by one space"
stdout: 52.5 A
